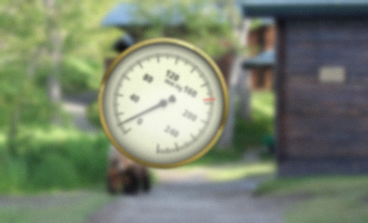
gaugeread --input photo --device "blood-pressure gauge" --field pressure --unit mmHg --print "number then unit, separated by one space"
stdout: 10 mmHg
